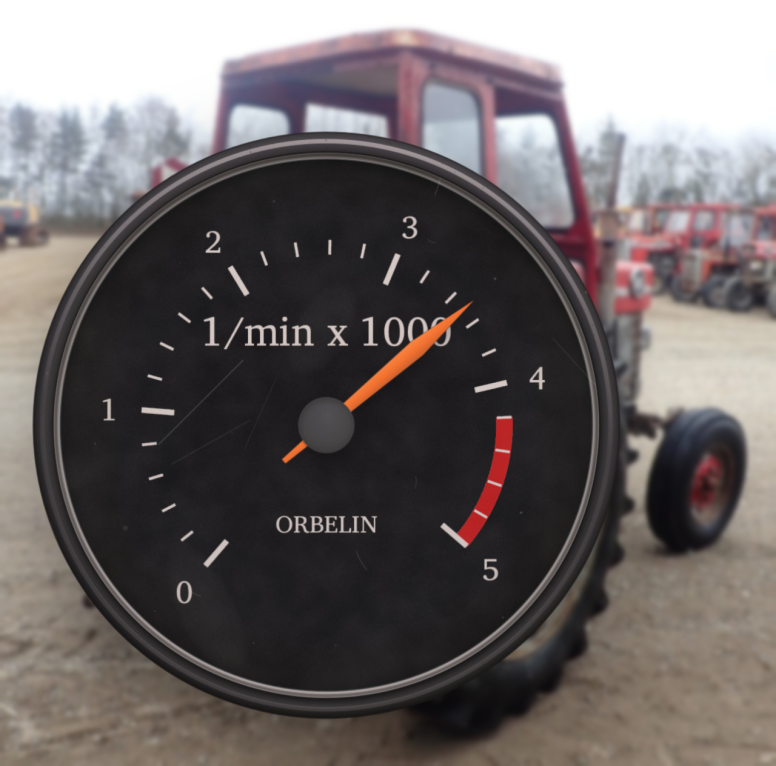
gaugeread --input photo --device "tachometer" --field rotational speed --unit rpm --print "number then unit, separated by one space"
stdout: 3500 rpm
